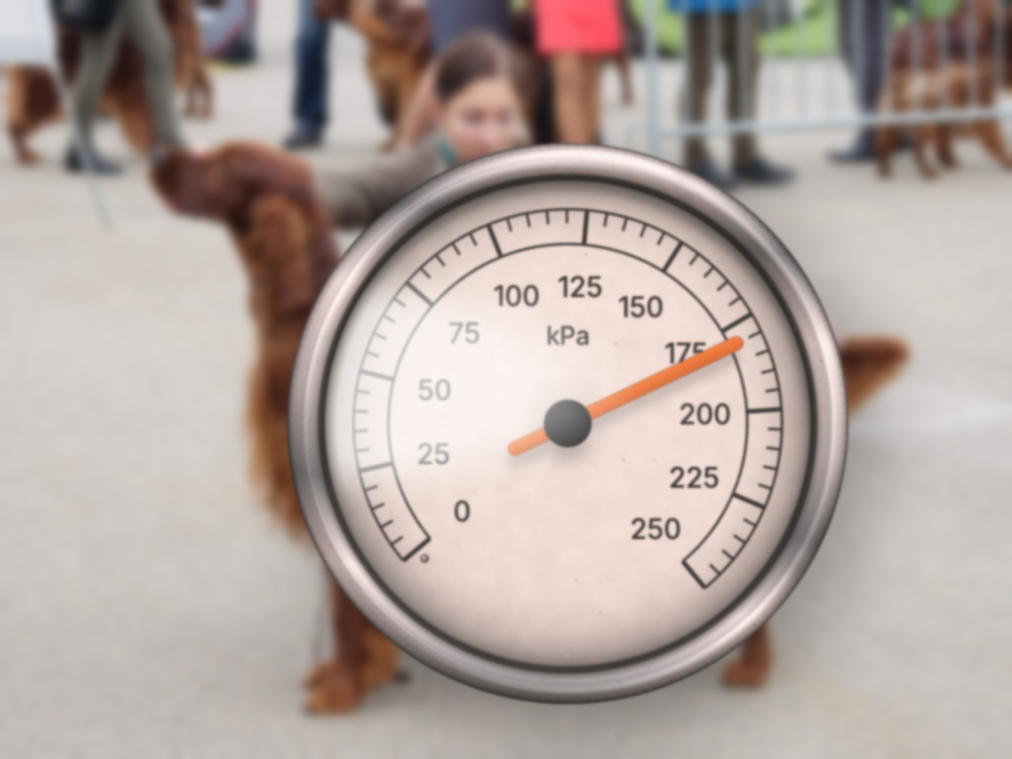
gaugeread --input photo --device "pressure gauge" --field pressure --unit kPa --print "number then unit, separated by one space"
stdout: 180 kPa
